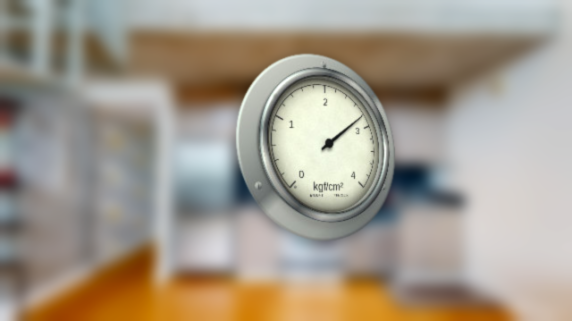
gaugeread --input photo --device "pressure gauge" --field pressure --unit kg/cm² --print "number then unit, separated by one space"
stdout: 2.8 kg/cm²
